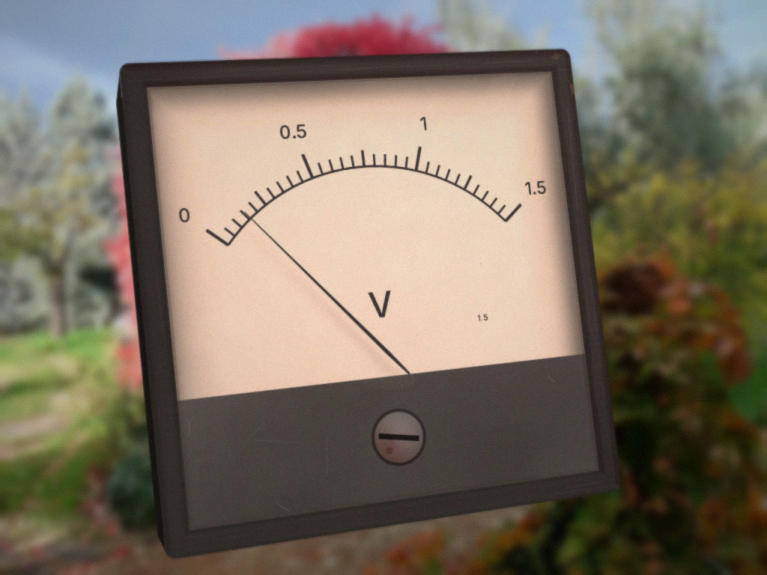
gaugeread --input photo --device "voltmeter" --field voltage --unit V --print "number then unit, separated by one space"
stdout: 0.15 V
